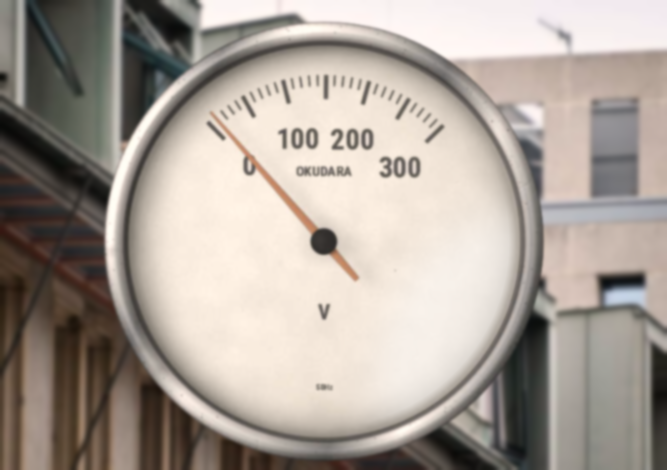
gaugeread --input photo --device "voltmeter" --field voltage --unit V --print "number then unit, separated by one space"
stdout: 10 V
